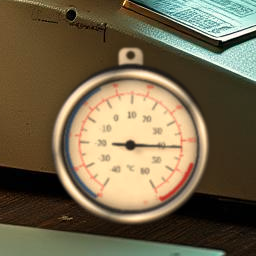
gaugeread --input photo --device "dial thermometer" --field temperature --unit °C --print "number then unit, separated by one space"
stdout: 40 °C
